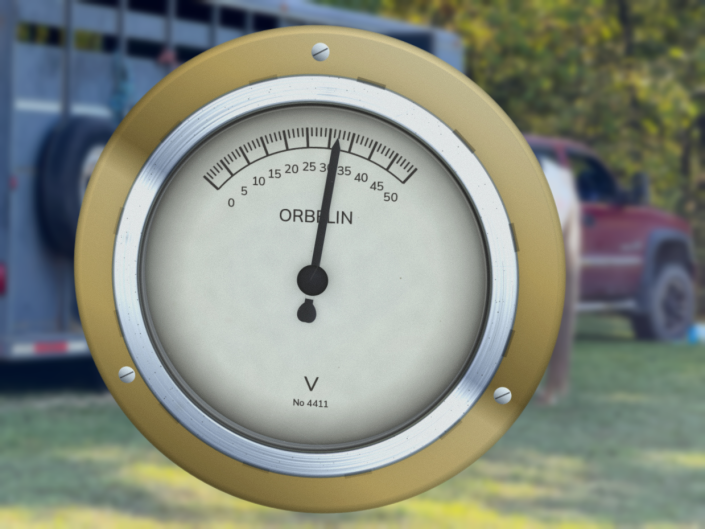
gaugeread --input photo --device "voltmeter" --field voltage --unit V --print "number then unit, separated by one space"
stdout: 32 V
